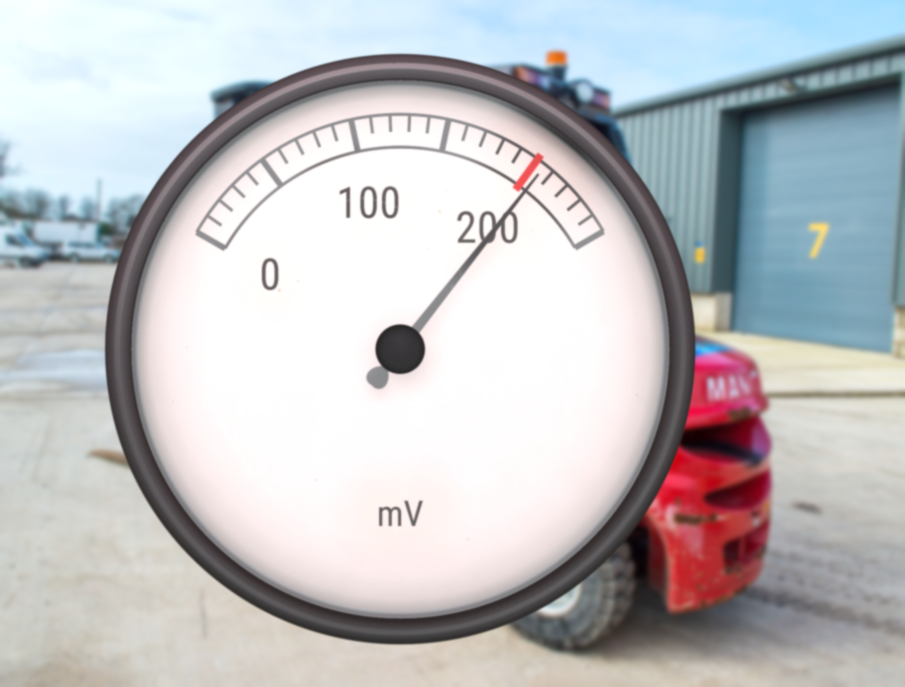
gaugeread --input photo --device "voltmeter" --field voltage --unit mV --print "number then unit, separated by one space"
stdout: 205 mV
